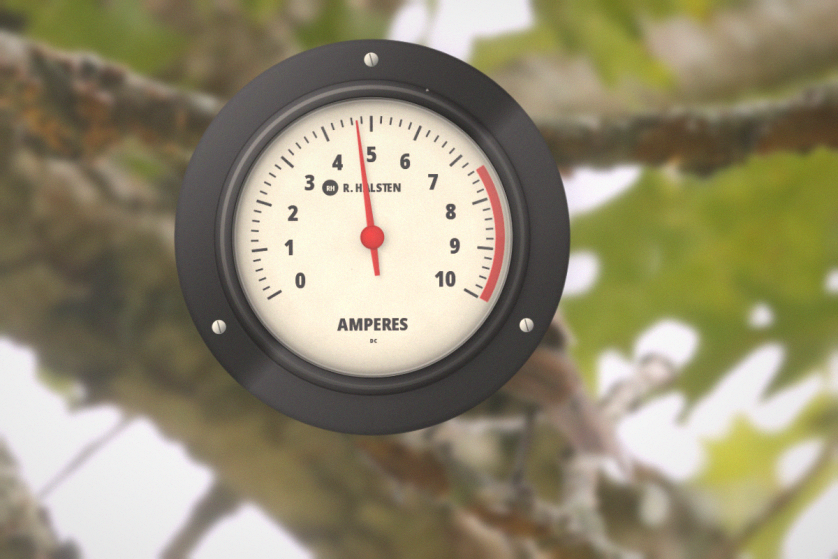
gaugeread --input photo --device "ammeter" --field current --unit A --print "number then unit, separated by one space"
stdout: 4.7 A
